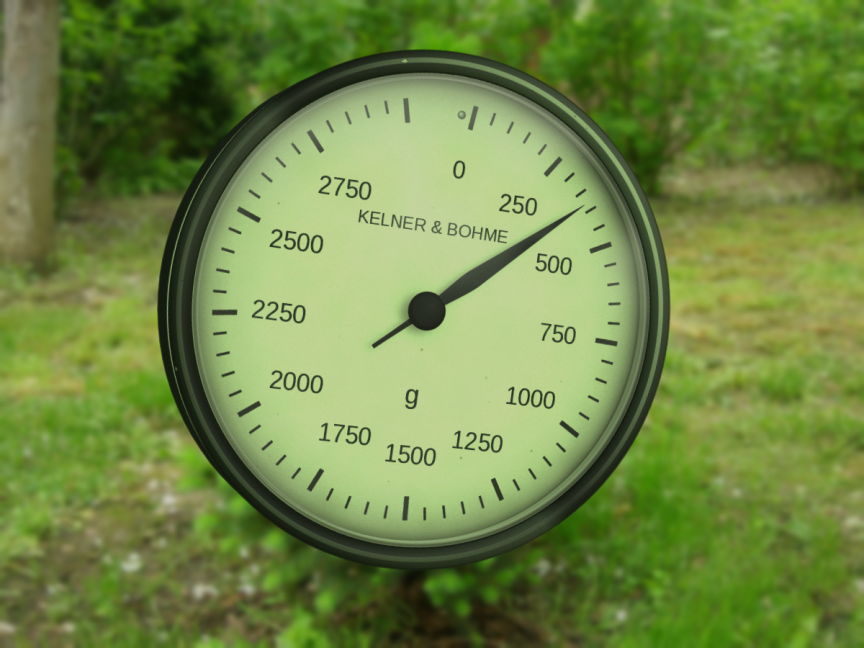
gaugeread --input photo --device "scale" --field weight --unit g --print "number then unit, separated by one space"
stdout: 375 g
